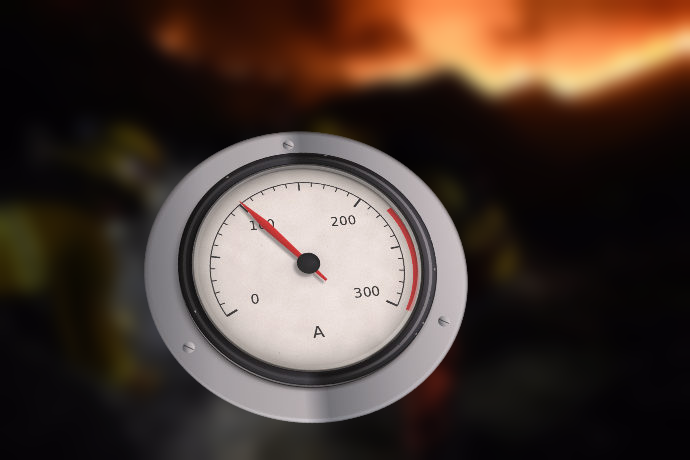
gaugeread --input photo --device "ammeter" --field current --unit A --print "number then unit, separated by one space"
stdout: 100 A
